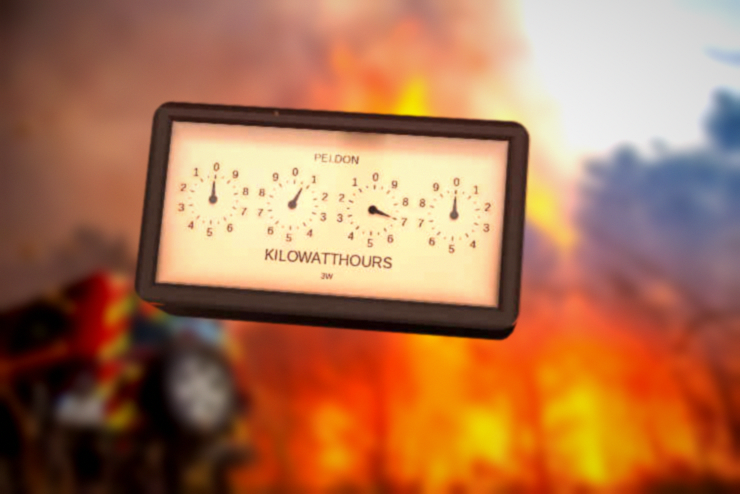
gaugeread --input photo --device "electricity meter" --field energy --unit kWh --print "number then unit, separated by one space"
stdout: 70 kWh
